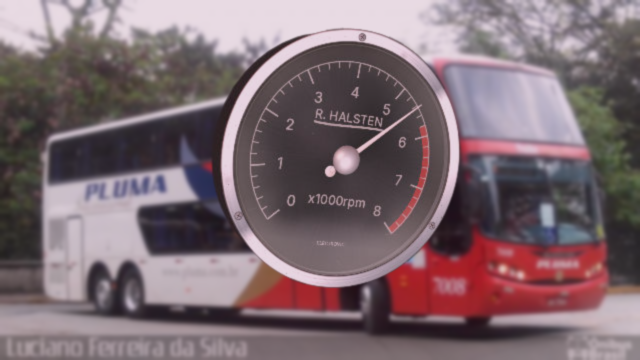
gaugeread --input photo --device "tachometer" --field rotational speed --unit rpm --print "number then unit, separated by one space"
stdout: 5400 rpm
